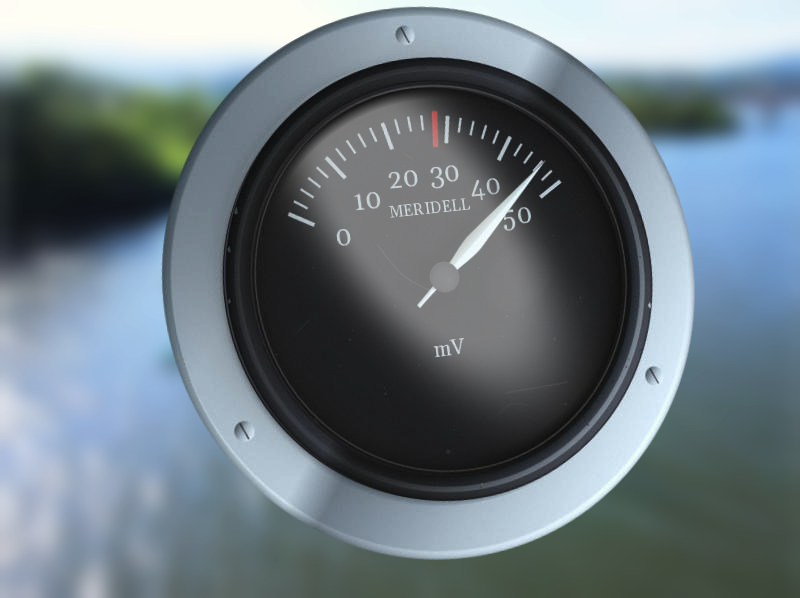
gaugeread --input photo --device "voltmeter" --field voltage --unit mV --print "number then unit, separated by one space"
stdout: 46 mV
